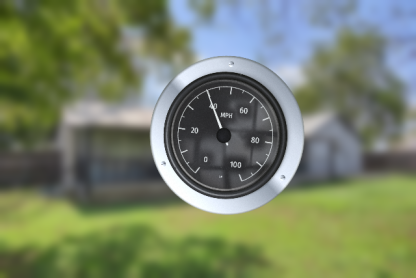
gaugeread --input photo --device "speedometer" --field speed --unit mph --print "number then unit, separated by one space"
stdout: 40 mph
